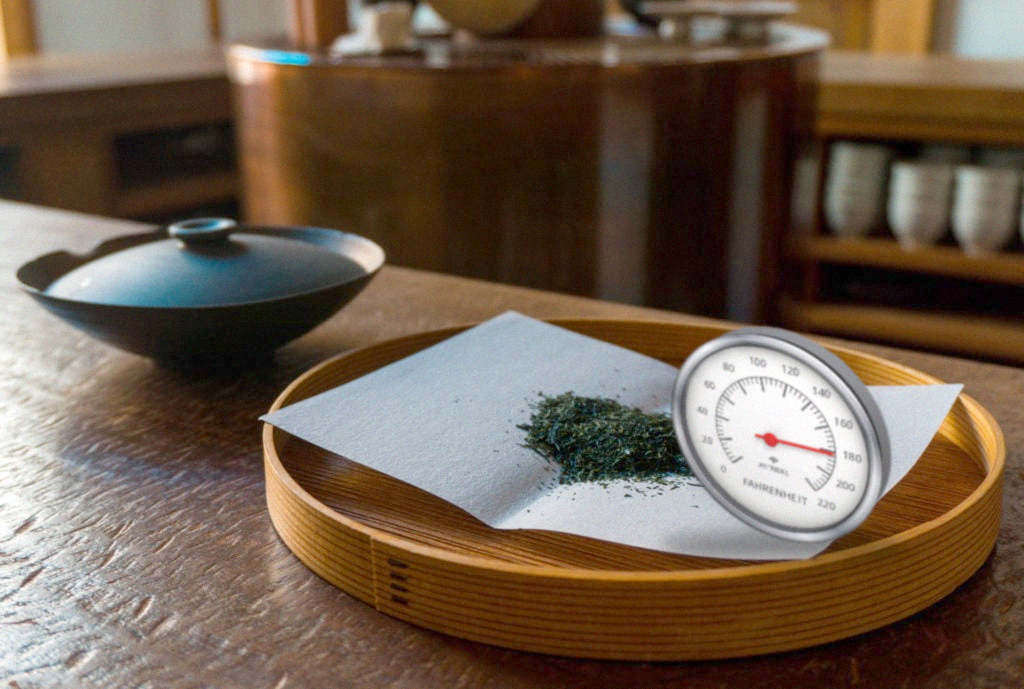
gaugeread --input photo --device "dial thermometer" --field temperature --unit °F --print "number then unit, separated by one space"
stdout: 180 °F
